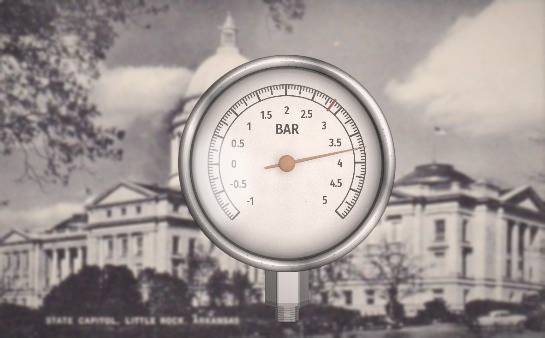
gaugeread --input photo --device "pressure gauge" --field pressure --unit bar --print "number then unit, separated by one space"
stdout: 3.75 bar
